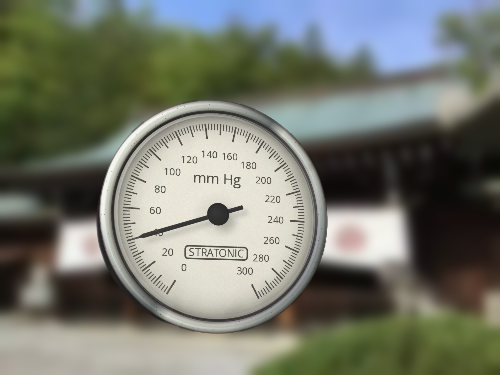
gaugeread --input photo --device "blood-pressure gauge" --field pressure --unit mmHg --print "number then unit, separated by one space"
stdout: 40 mmHg
